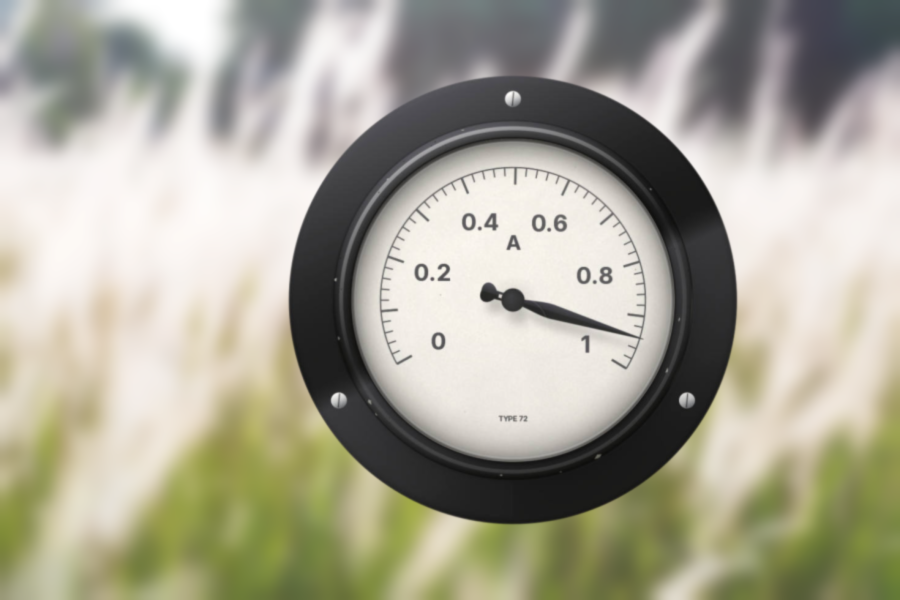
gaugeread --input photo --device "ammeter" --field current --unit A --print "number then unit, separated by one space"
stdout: 0.94 A
